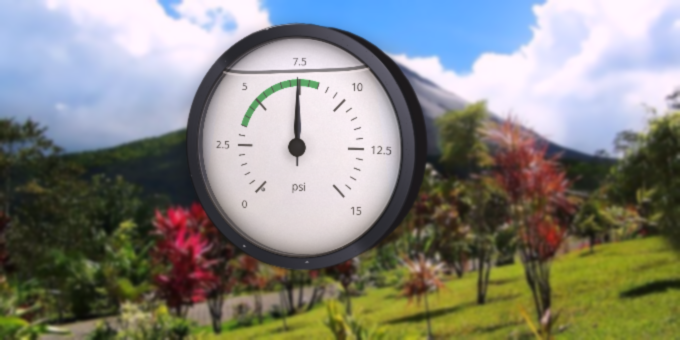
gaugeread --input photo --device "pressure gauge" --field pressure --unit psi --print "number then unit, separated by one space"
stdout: 7.5 psi
